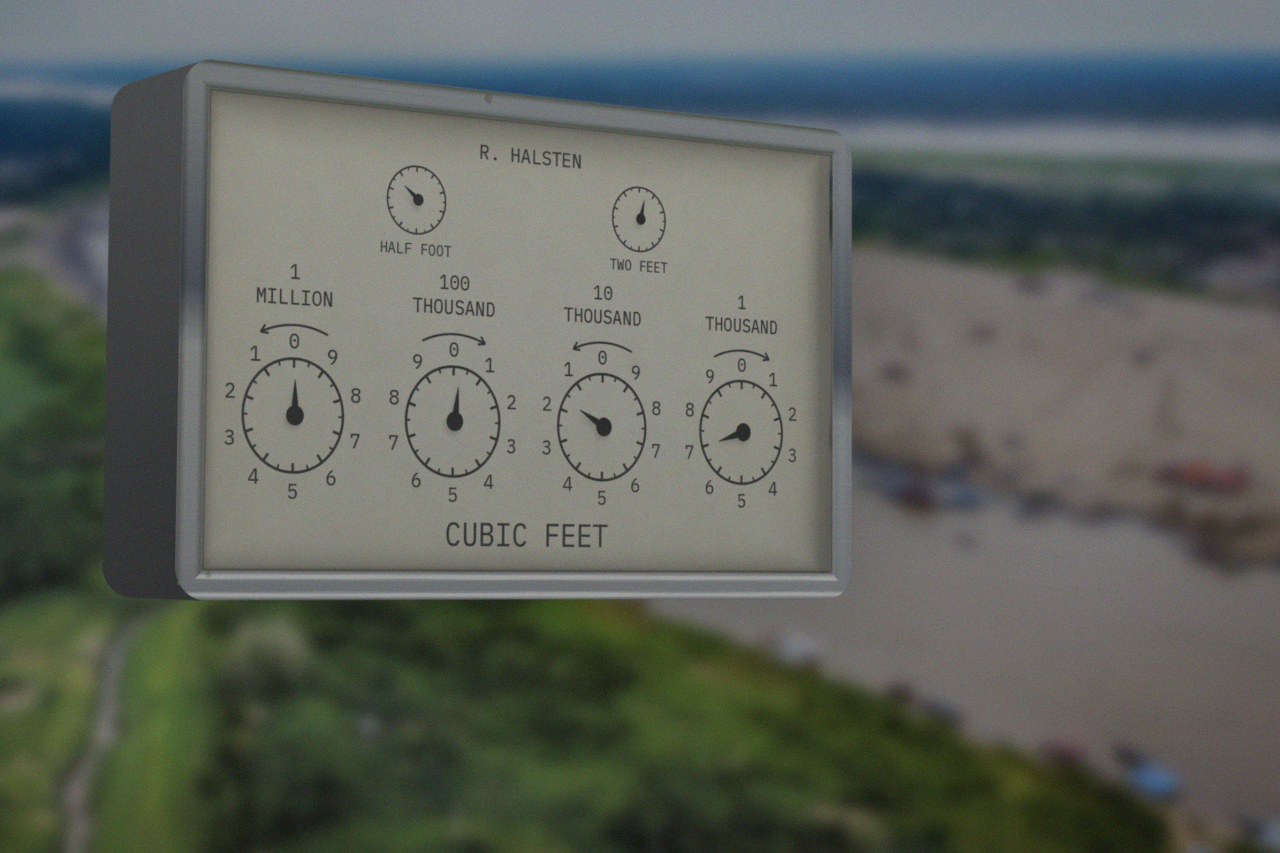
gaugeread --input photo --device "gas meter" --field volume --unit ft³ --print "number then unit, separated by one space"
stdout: 1700 ft³
